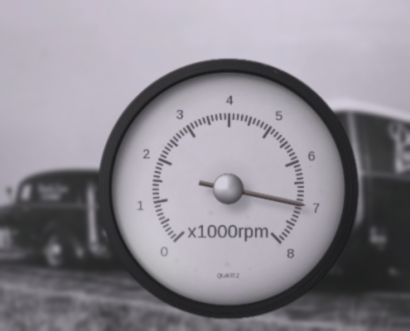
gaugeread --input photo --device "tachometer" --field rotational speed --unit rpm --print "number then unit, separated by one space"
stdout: 7000 rpm
